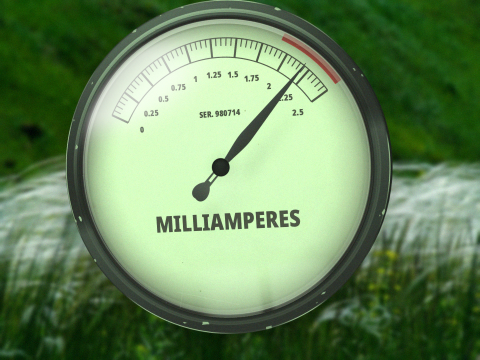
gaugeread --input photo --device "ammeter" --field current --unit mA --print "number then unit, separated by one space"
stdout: 2.2 mA
